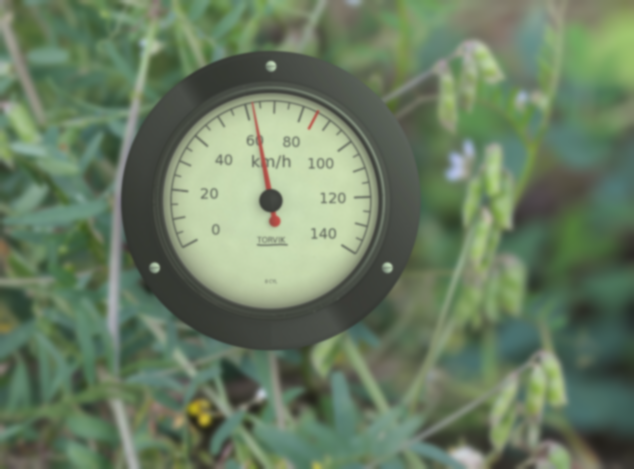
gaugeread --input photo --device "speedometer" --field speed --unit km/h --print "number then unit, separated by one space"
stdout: 62.5 km/h
